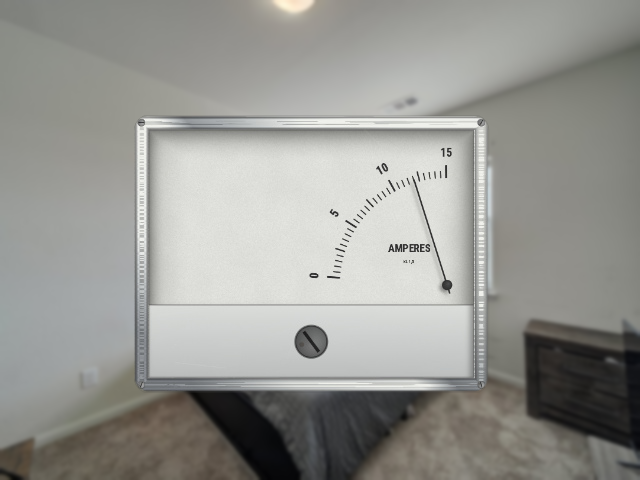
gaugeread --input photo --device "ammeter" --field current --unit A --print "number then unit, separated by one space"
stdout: 12 A
